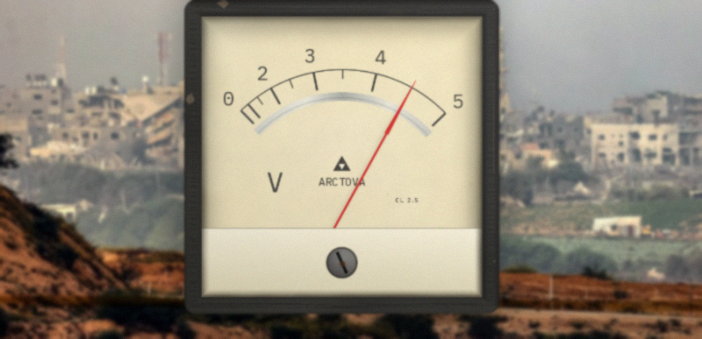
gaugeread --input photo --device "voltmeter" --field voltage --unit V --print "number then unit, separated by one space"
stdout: 4.5 V
